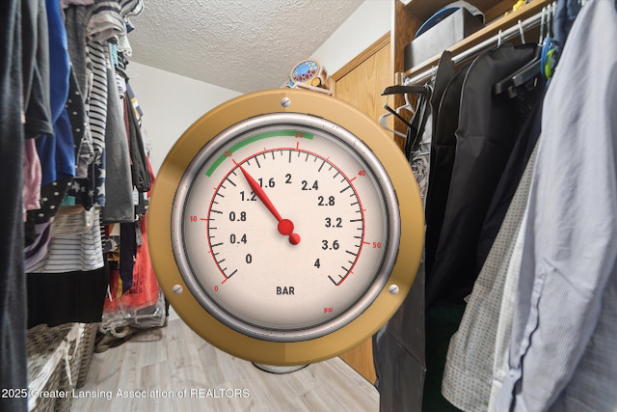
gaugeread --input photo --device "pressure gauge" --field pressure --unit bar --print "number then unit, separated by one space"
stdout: 1.4 bar
